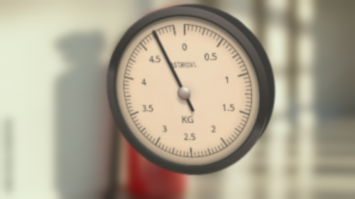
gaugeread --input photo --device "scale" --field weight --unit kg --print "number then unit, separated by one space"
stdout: 4.75 kg
